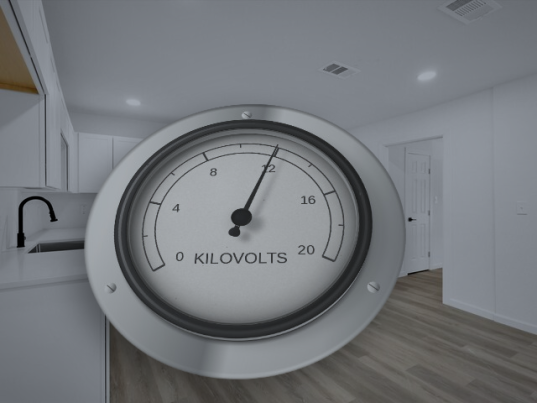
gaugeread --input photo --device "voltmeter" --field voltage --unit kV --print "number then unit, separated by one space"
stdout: 12 kV
